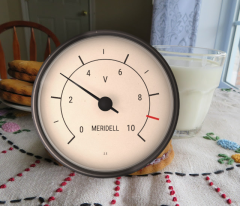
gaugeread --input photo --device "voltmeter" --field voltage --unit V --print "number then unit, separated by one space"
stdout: 3 V
